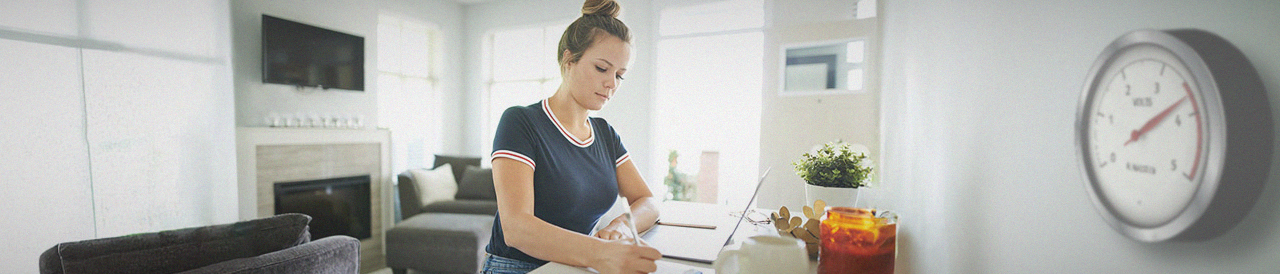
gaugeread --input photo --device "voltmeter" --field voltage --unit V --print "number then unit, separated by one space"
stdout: 3.75 V
